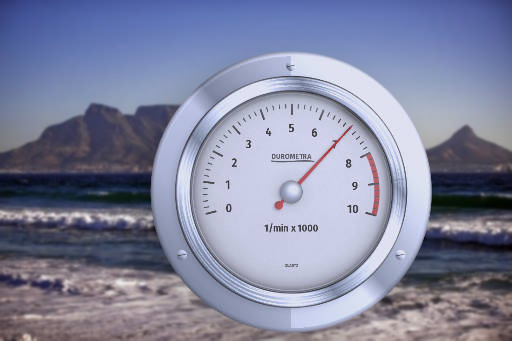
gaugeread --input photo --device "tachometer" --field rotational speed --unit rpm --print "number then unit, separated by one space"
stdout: 7000 rpm
